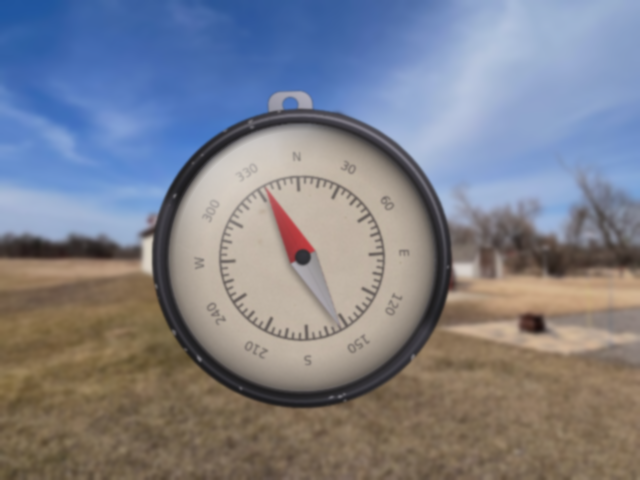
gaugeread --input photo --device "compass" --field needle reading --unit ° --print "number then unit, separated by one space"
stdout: 335 °
